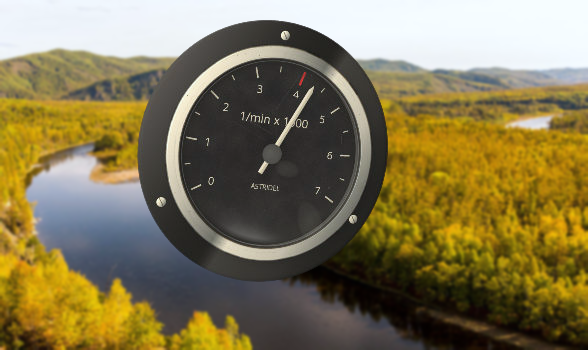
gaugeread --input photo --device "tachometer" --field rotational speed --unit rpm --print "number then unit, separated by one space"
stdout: 4250 rpm
